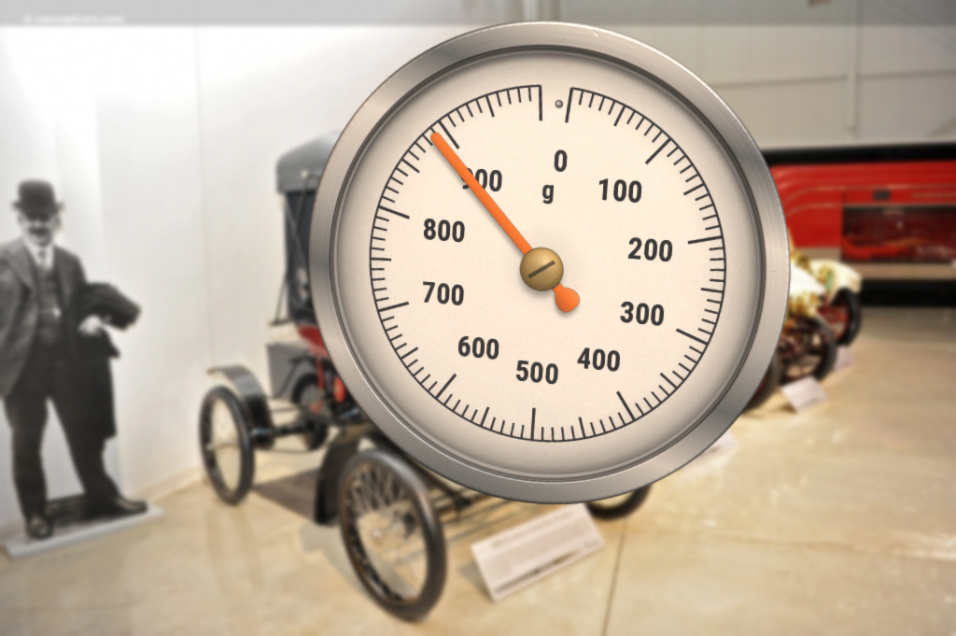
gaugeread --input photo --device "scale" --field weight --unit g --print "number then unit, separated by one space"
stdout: 890 g
